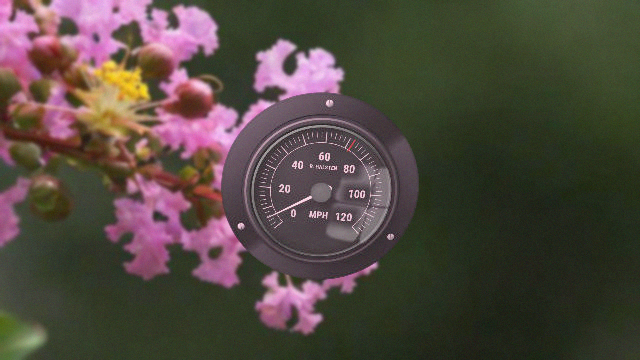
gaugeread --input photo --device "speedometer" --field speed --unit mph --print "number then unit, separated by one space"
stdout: 6 mph
